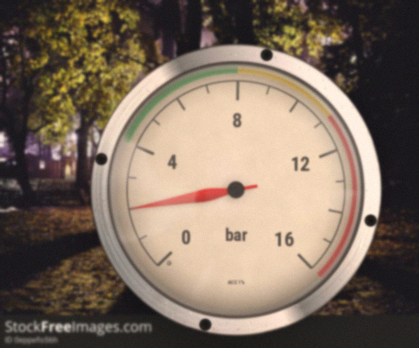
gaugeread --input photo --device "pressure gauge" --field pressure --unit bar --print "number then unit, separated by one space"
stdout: 2 bar
